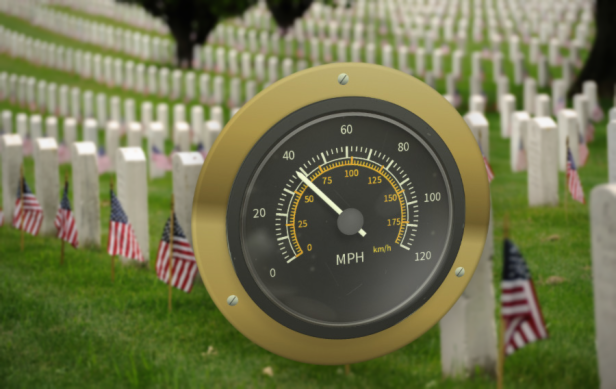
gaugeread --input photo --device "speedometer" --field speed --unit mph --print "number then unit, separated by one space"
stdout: 38 mph
